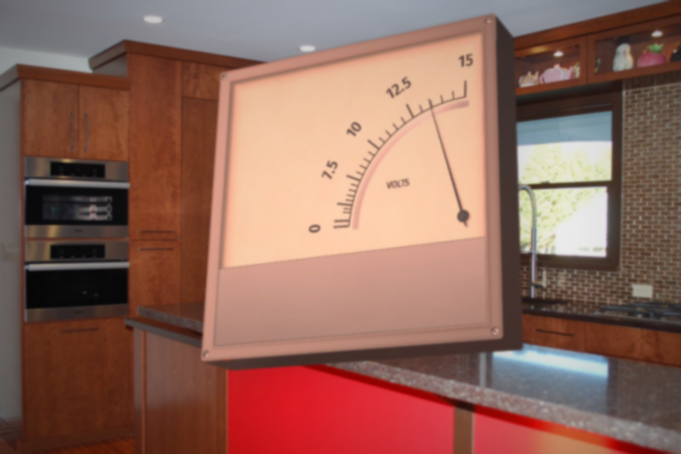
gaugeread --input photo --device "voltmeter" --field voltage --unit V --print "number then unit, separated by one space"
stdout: 13.5 V
